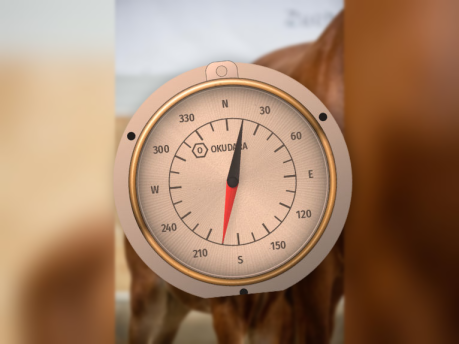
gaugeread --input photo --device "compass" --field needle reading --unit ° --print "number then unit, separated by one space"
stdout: 195 °
